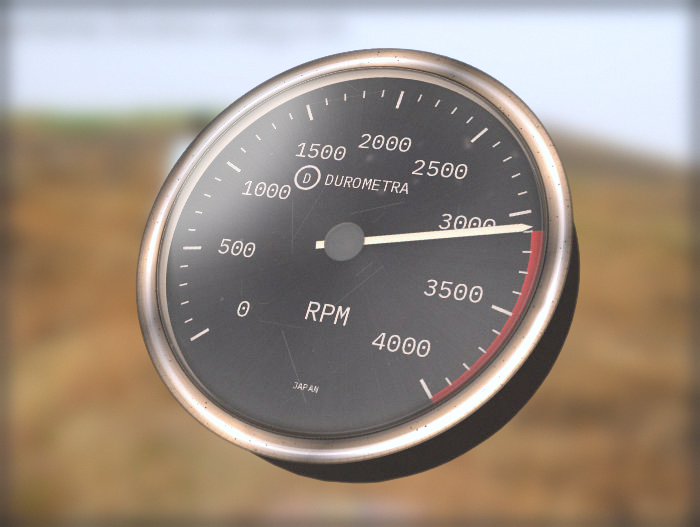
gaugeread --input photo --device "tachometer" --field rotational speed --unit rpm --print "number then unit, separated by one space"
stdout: 3100 rpm
